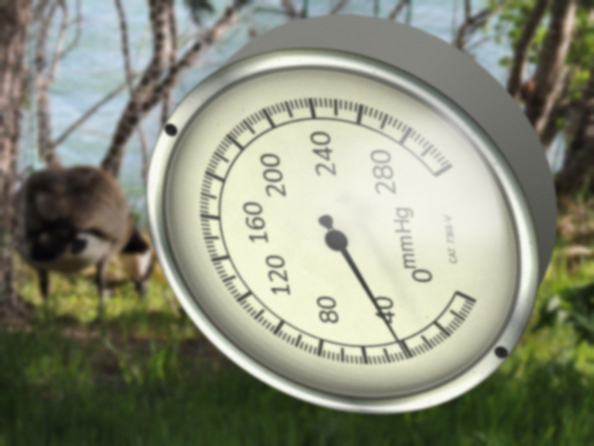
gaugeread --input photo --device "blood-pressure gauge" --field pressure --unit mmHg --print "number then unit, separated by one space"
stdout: 40 mmHg
